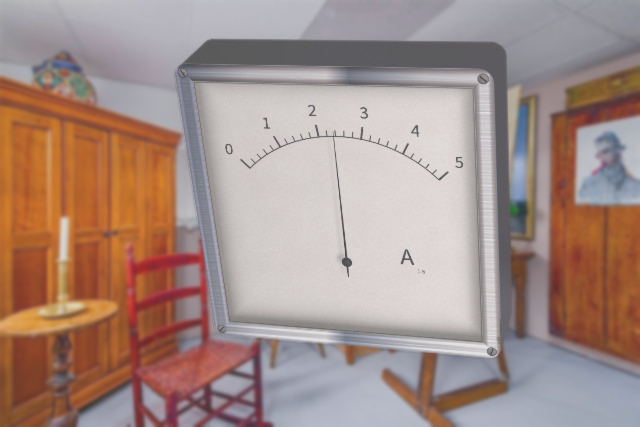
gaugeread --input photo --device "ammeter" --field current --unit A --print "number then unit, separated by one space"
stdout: 2.4 A
